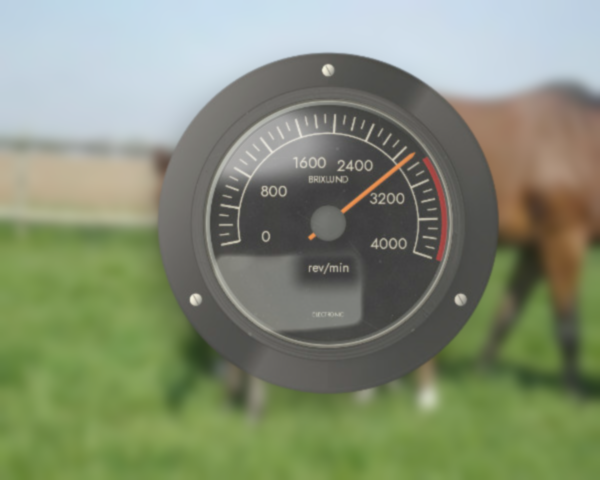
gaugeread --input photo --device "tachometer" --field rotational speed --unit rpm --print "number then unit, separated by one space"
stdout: 2900 rpm
